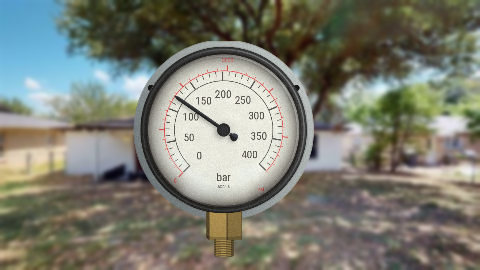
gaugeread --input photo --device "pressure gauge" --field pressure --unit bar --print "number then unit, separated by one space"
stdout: 120 bar
